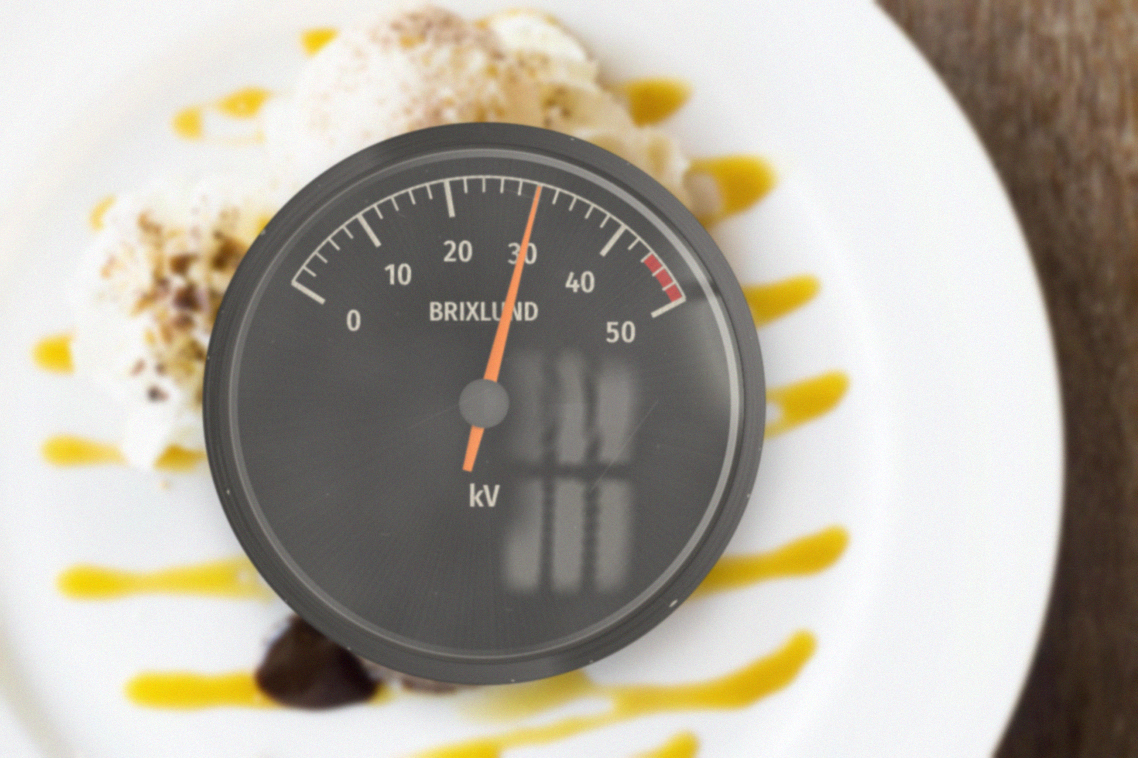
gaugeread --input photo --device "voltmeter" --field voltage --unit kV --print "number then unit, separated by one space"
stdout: 30 kV
